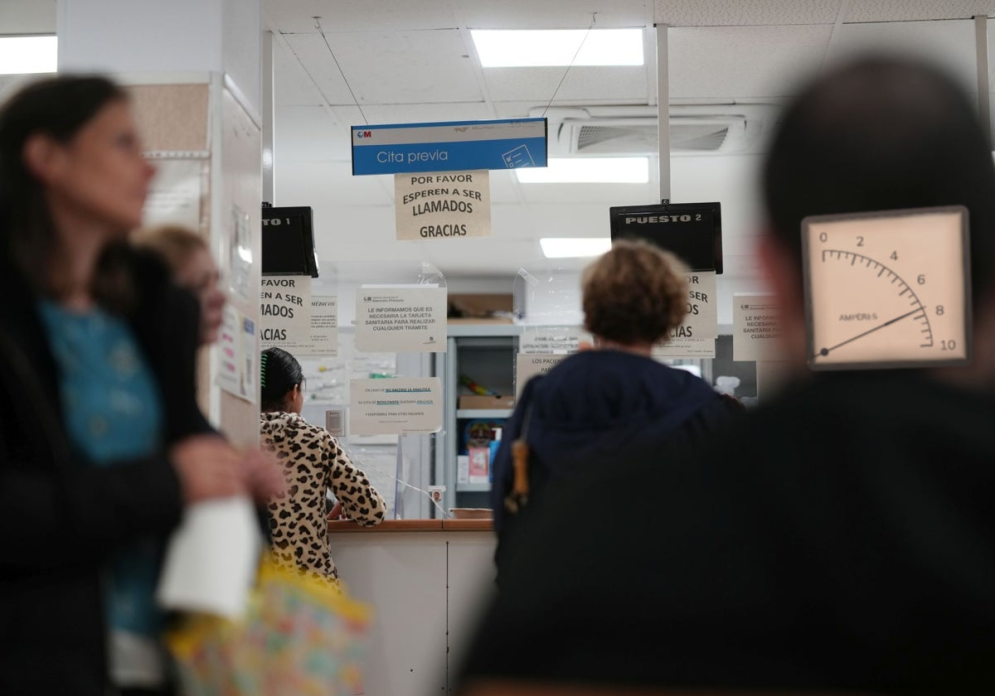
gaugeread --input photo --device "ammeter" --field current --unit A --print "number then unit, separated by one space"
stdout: 7.5 A
